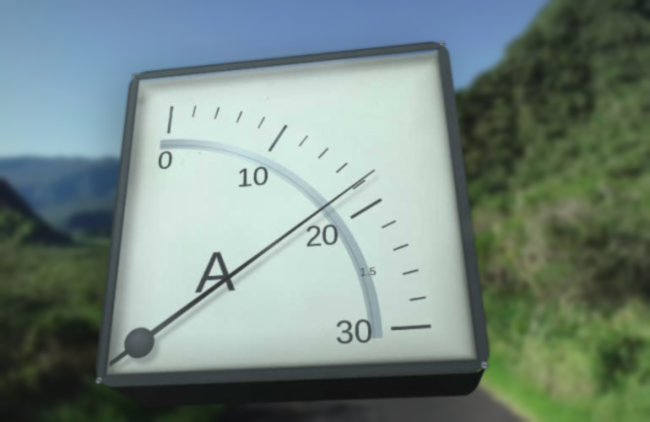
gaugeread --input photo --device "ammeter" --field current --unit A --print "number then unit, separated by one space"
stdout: 18 A
